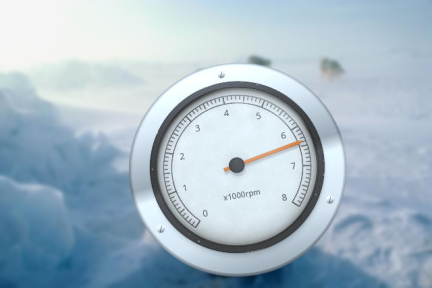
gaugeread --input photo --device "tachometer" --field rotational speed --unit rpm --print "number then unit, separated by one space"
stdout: 6400 rpm
